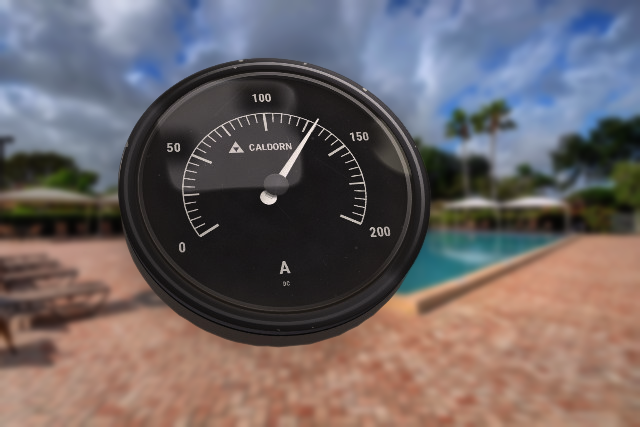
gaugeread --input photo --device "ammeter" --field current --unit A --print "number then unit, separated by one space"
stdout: 130 A
